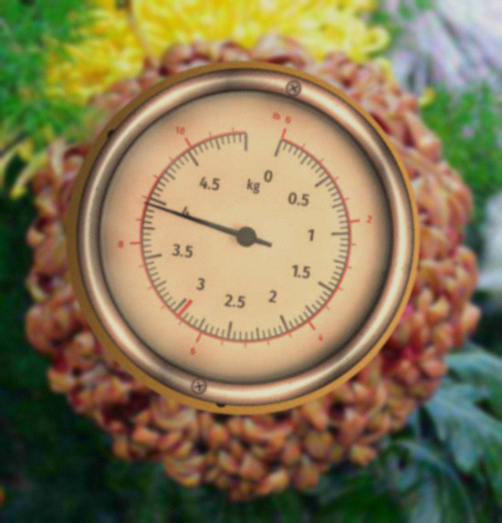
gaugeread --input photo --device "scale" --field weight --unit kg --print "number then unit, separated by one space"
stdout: 3.95 kg
